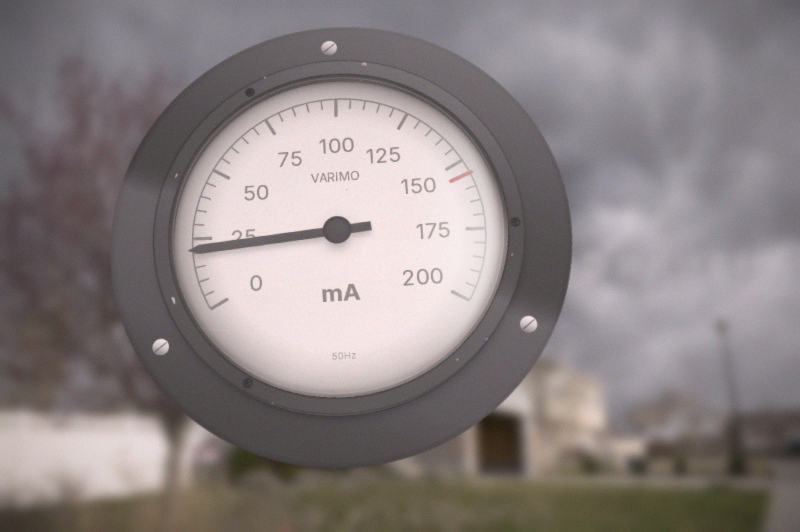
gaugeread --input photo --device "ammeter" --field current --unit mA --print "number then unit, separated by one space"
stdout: 20 mA
